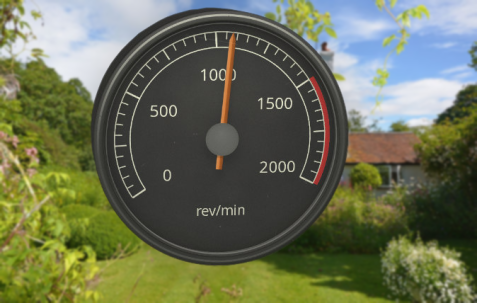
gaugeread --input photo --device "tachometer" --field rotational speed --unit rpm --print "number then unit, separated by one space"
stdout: 1075 rpm
